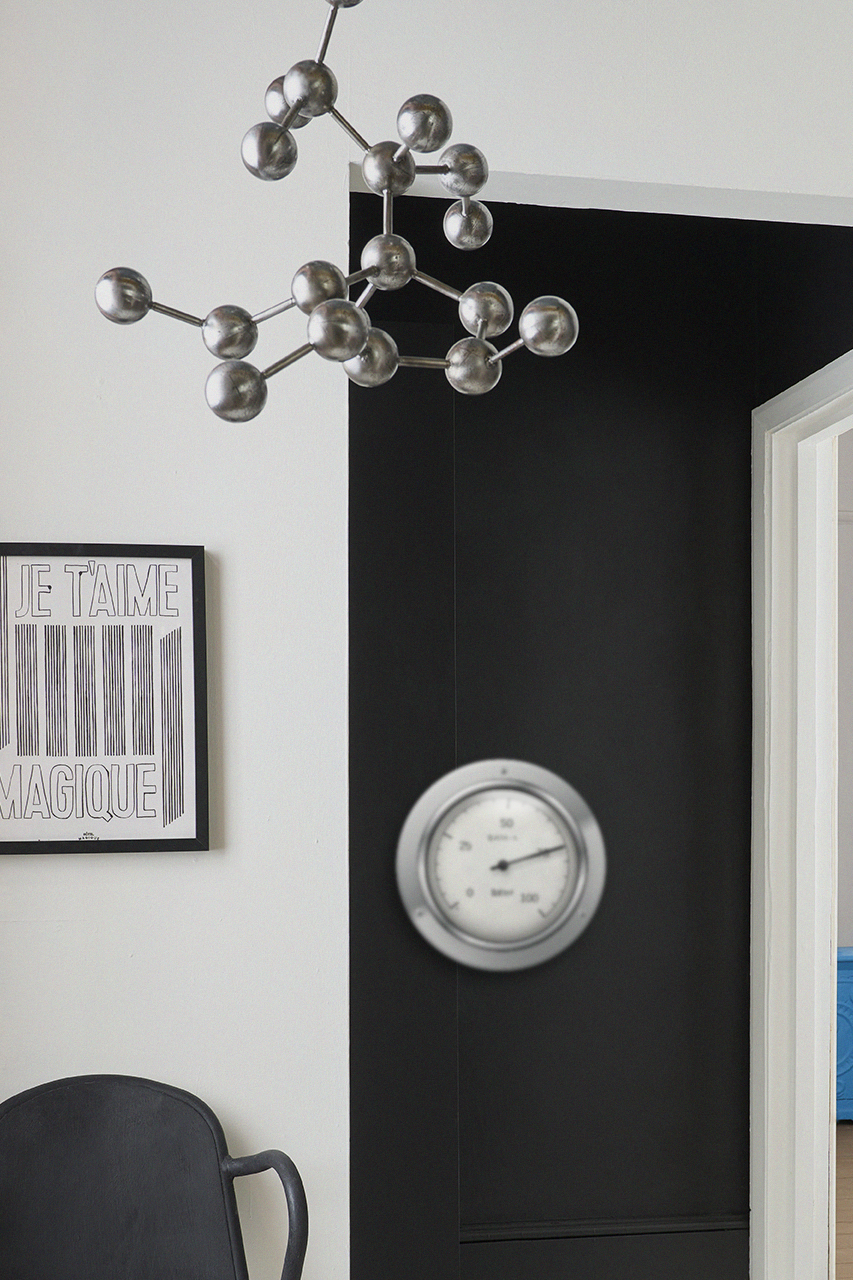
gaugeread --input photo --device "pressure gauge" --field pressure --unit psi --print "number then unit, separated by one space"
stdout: 75 psi
